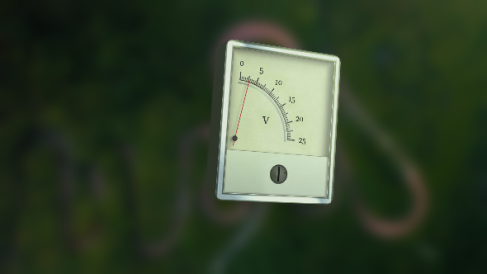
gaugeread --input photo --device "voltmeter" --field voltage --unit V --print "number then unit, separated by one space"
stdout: 2.5 V
